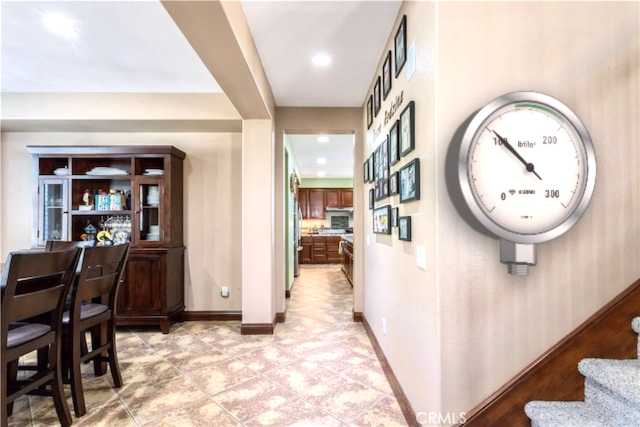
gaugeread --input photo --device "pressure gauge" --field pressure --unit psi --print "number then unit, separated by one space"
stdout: 100 psi
